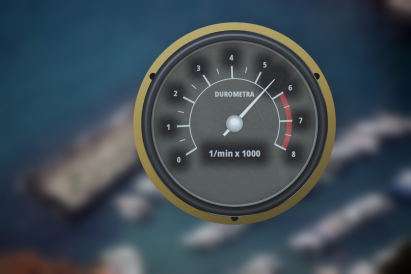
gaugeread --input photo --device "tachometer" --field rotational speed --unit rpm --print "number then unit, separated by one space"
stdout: 5500 rpm
